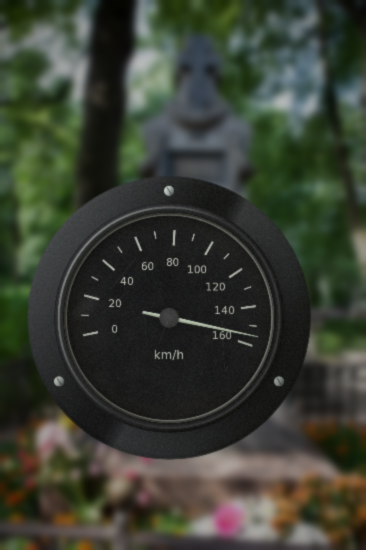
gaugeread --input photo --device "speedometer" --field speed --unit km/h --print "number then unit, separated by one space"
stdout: 155 km/h
